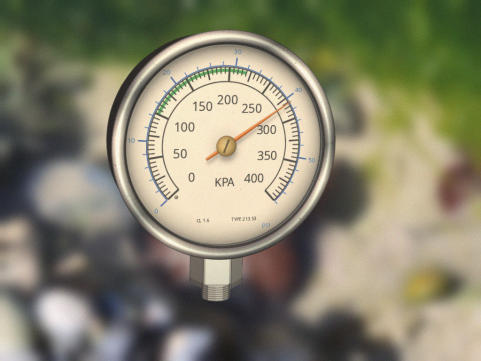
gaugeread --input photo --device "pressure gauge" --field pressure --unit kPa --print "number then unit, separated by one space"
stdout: 280 kPa
